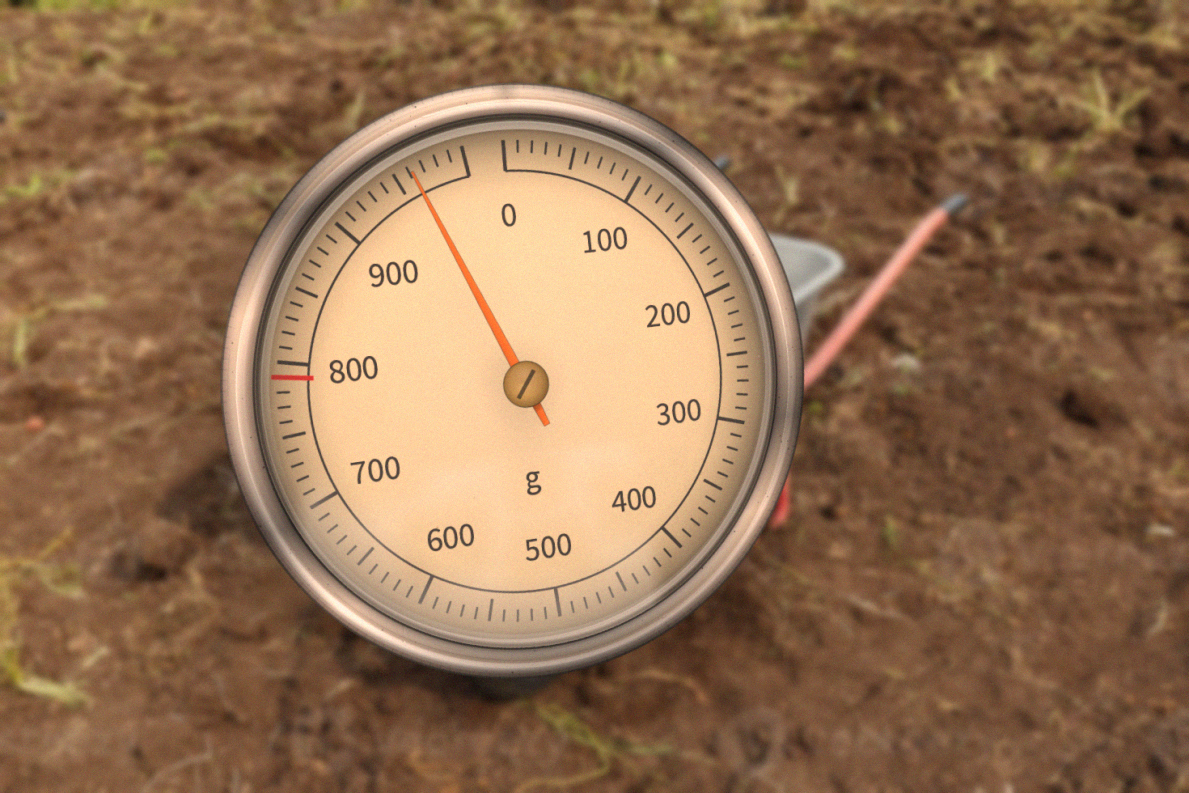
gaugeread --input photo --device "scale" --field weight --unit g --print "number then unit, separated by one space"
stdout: 960 g
